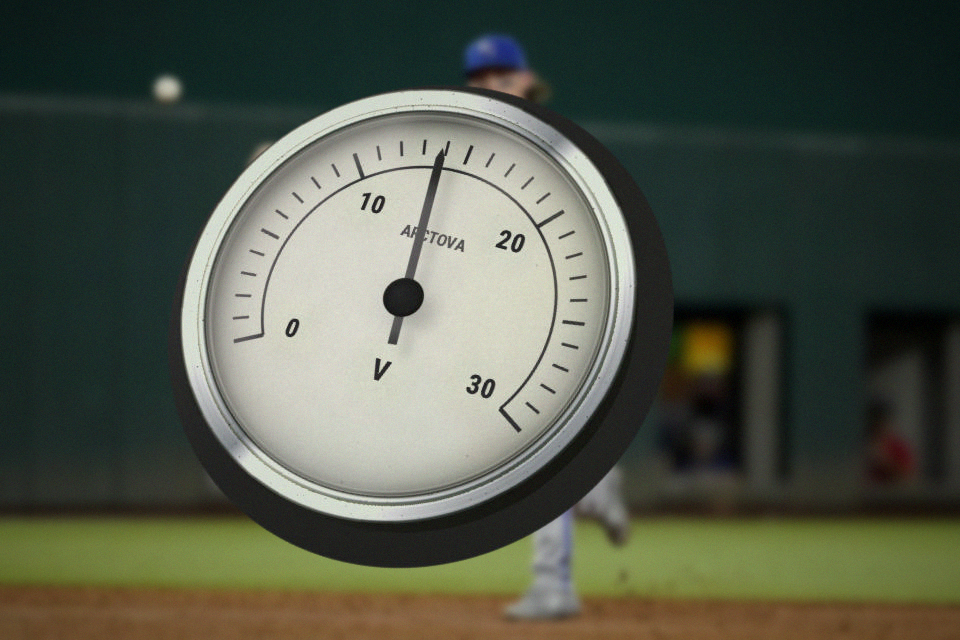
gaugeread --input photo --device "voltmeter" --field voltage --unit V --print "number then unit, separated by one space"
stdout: 14 V
